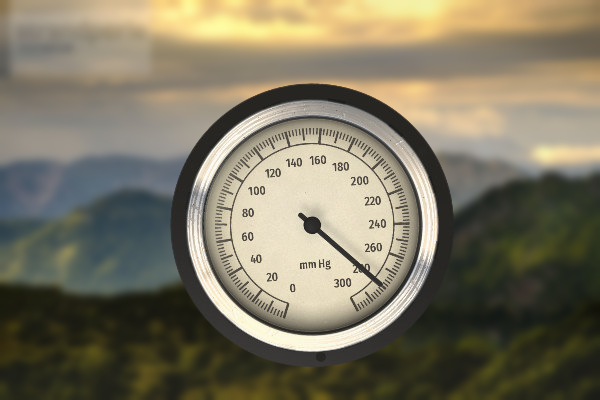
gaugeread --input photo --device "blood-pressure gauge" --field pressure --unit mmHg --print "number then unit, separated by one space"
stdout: 280 mmHg
